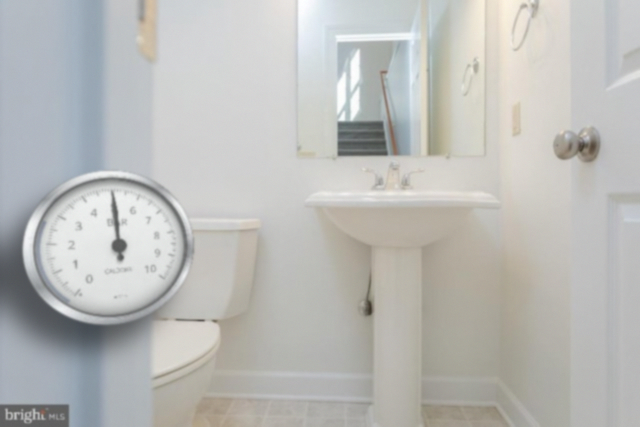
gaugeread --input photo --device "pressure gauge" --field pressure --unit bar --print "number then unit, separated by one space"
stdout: 5 bar
